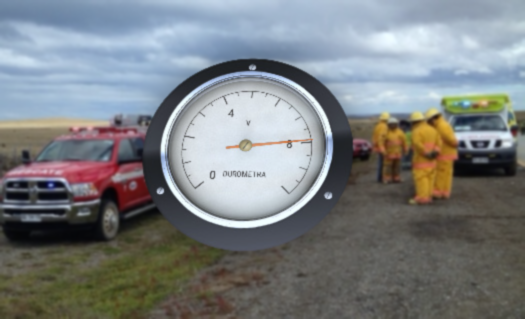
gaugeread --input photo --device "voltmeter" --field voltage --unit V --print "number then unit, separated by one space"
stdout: 8 V
